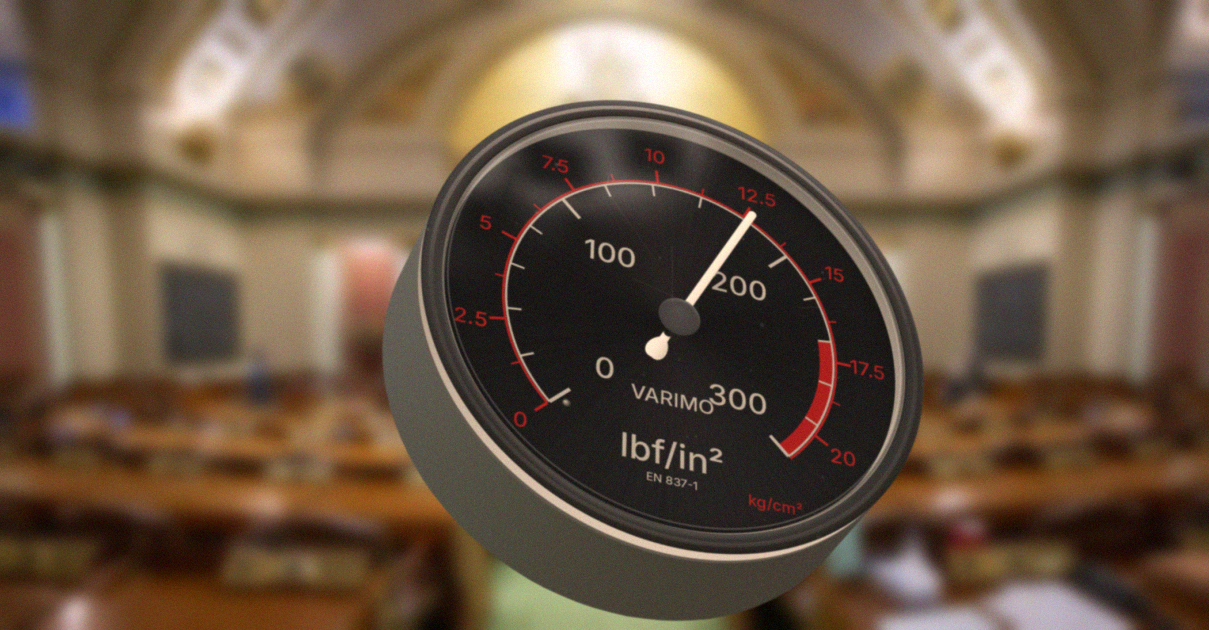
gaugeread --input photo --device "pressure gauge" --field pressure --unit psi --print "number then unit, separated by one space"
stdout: 180 psi
